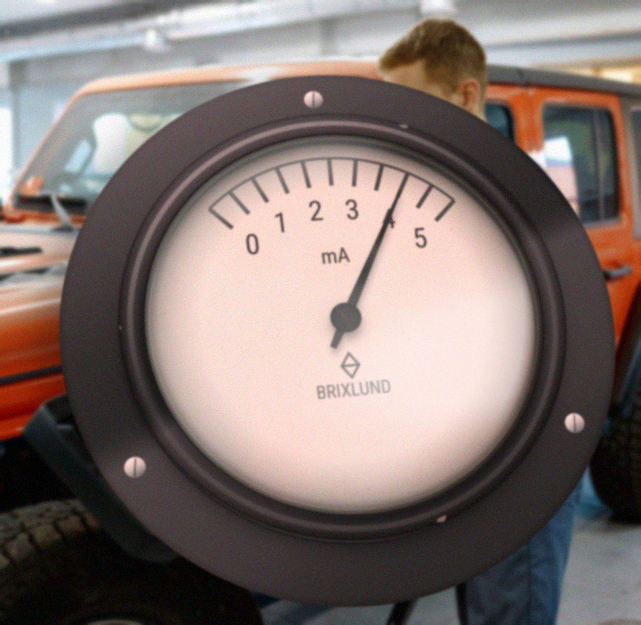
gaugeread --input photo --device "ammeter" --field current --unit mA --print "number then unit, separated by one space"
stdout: 4 mA
